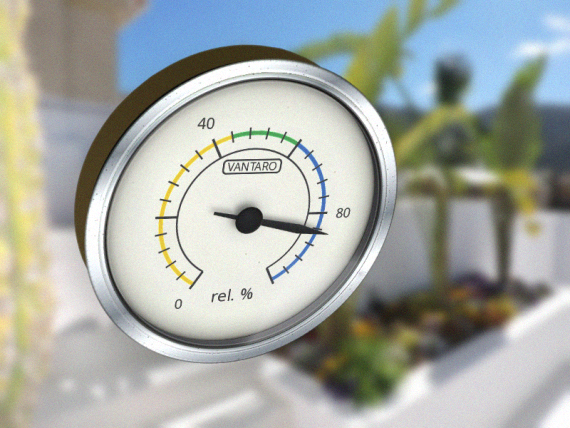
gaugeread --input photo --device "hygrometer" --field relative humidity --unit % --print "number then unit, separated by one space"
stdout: 84 %
